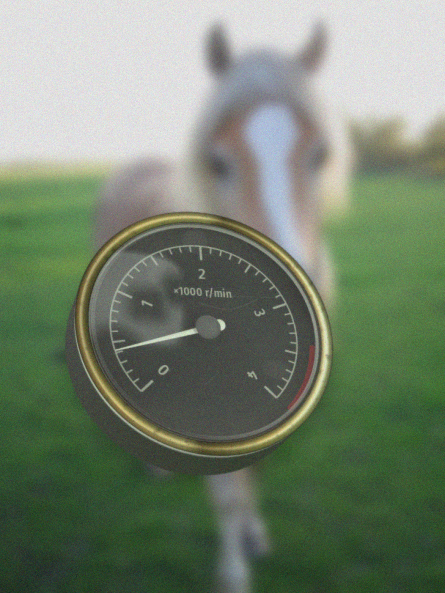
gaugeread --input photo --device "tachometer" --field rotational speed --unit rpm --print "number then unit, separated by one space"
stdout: 400 rpm
